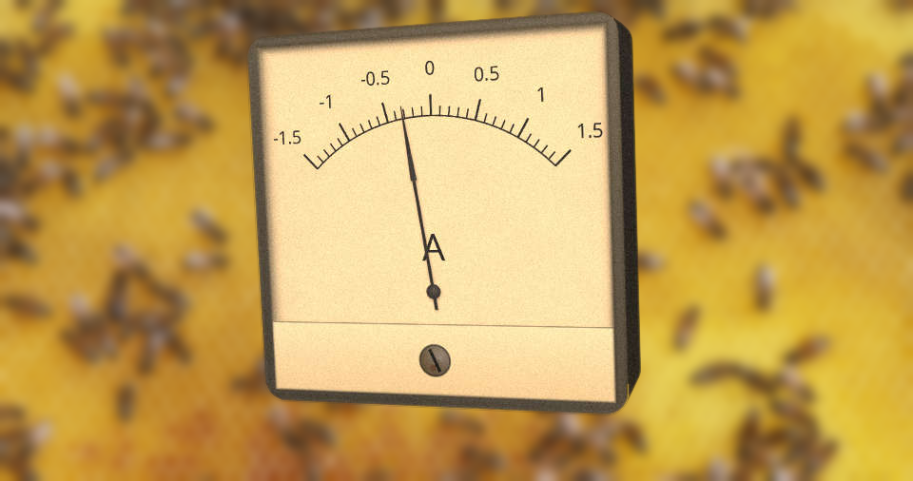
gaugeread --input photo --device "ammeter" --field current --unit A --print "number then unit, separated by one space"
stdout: -0.3 A
